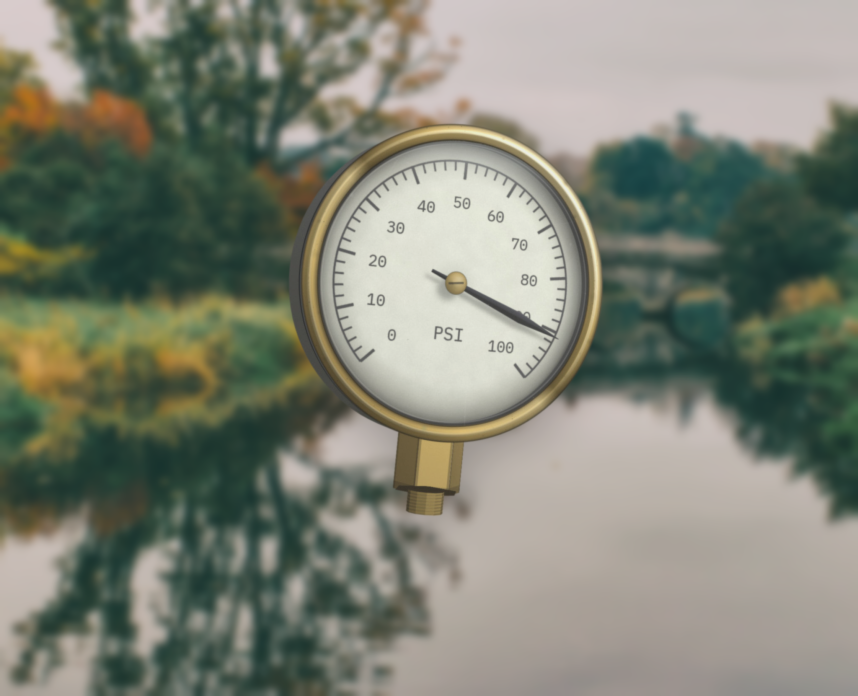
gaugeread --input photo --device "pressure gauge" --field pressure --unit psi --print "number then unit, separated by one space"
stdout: 91 psi
